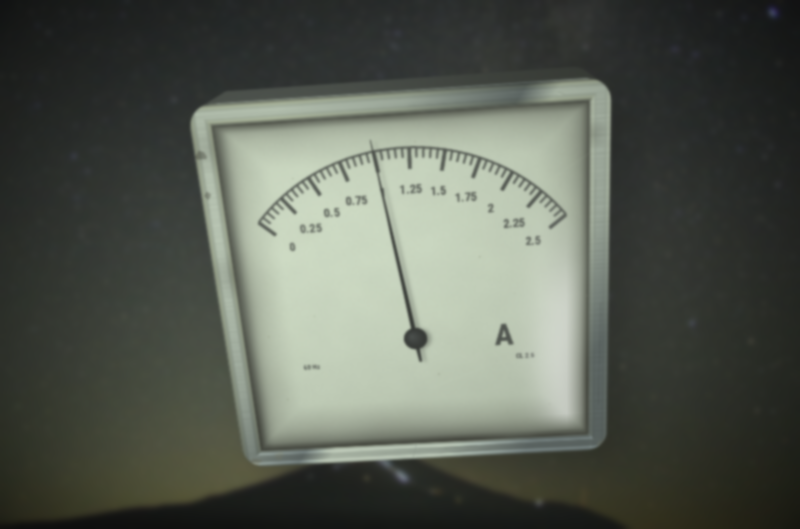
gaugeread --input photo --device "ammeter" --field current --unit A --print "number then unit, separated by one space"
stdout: 1 A
